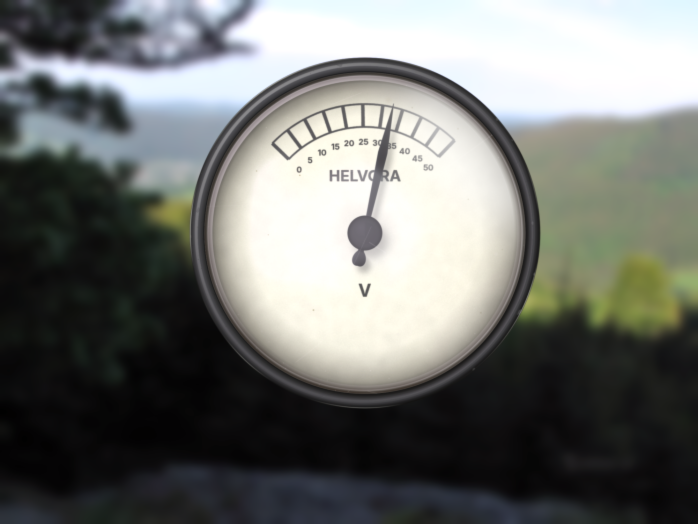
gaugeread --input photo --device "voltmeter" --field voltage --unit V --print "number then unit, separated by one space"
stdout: 32.5 V
